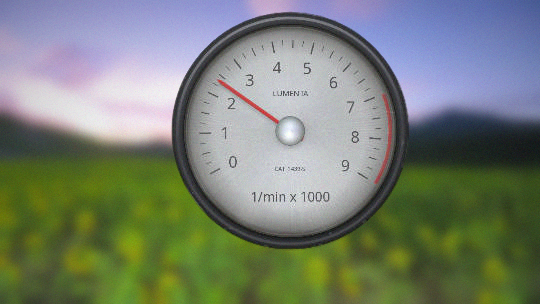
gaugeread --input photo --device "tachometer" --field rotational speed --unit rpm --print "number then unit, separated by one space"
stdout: 2375 rpm
